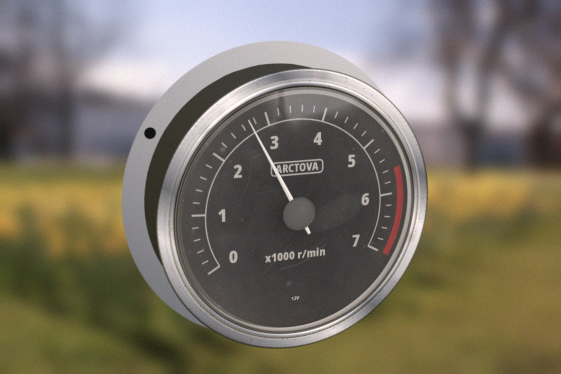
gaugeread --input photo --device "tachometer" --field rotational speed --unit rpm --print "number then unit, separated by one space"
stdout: 2700 rpm
